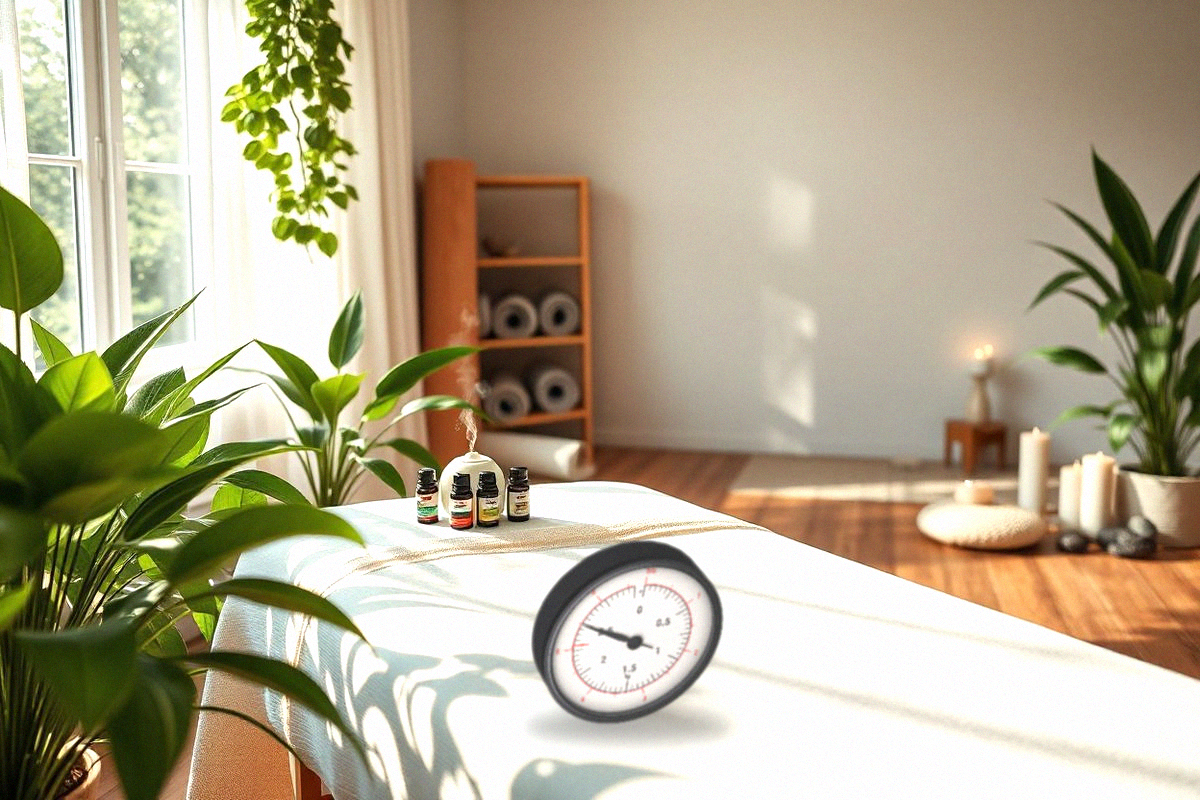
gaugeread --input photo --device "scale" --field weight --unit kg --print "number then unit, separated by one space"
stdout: 2.5 kg
